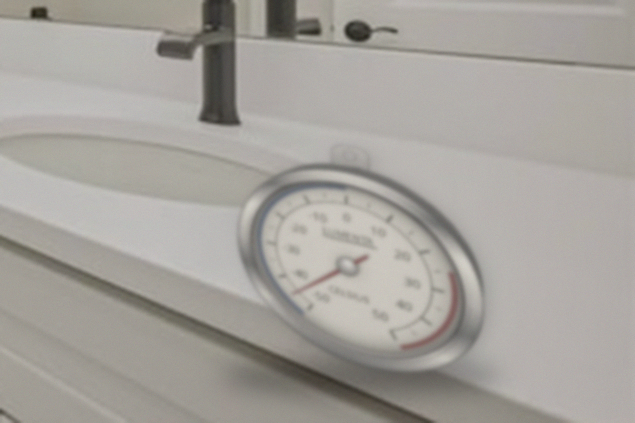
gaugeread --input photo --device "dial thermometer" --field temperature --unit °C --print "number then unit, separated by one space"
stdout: -45 °C
